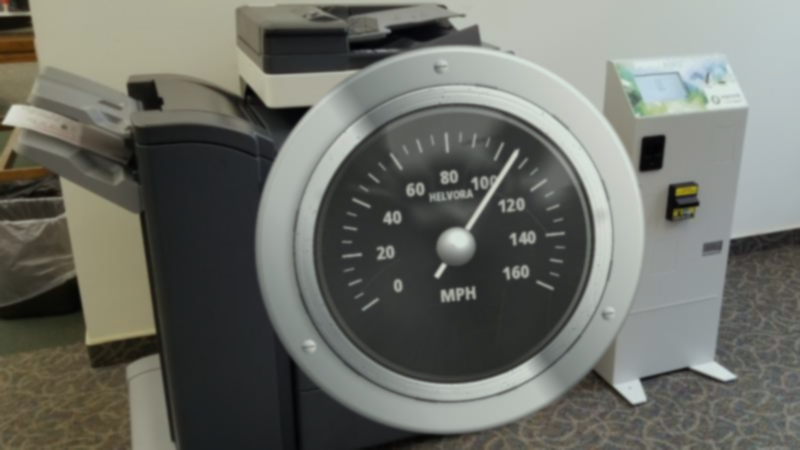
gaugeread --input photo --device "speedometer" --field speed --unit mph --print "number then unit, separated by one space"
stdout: 105 mph
